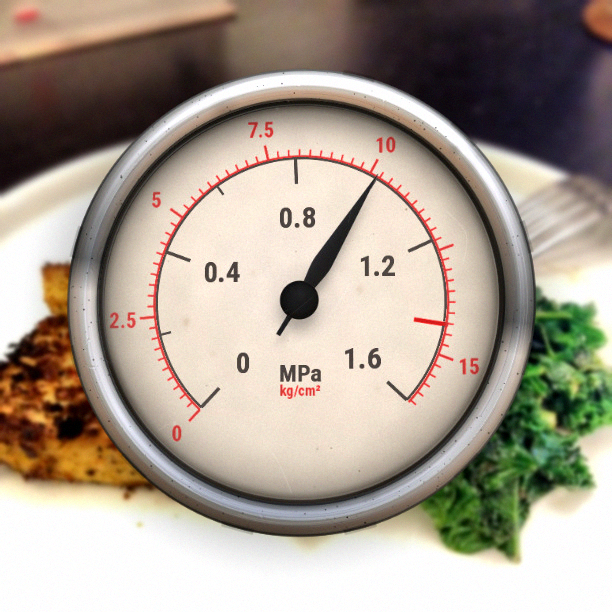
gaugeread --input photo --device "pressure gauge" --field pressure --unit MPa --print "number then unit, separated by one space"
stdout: 1 MPa
